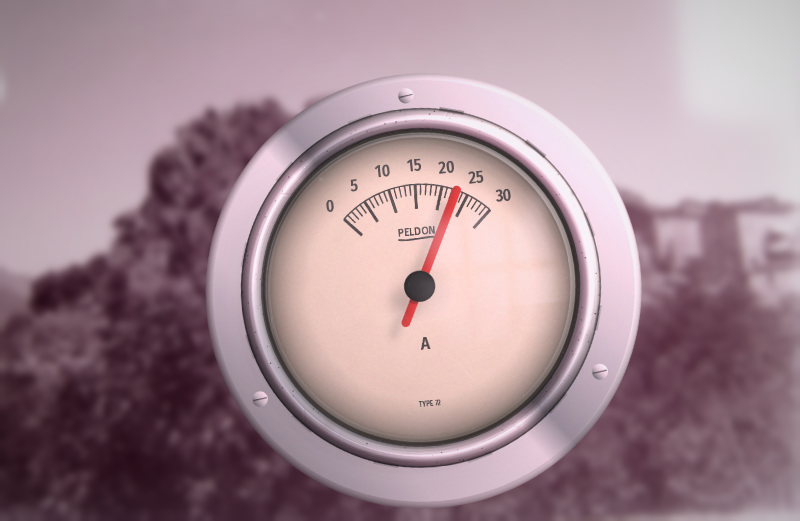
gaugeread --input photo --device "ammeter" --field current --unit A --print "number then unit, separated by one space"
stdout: 23 A
